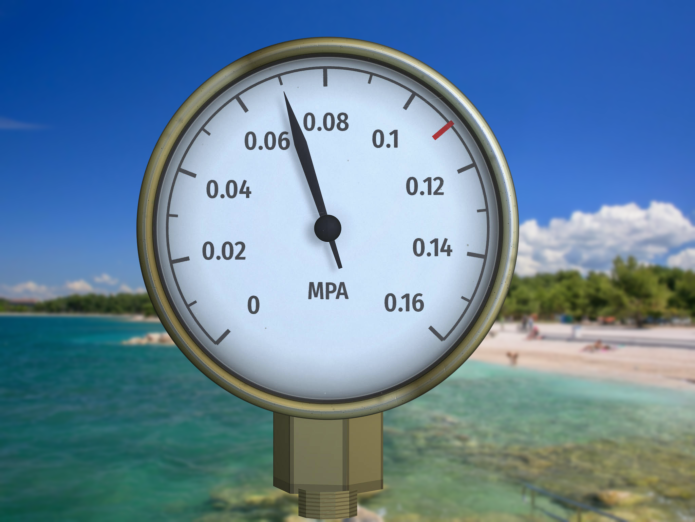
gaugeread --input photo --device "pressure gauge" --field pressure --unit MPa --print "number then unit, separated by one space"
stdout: 0.07 MPa
